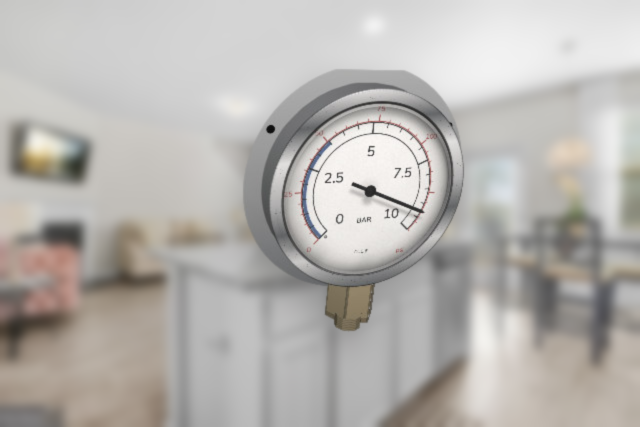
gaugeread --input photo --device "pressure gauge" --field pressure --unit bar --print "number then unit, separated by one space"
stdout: 9.25 bar
